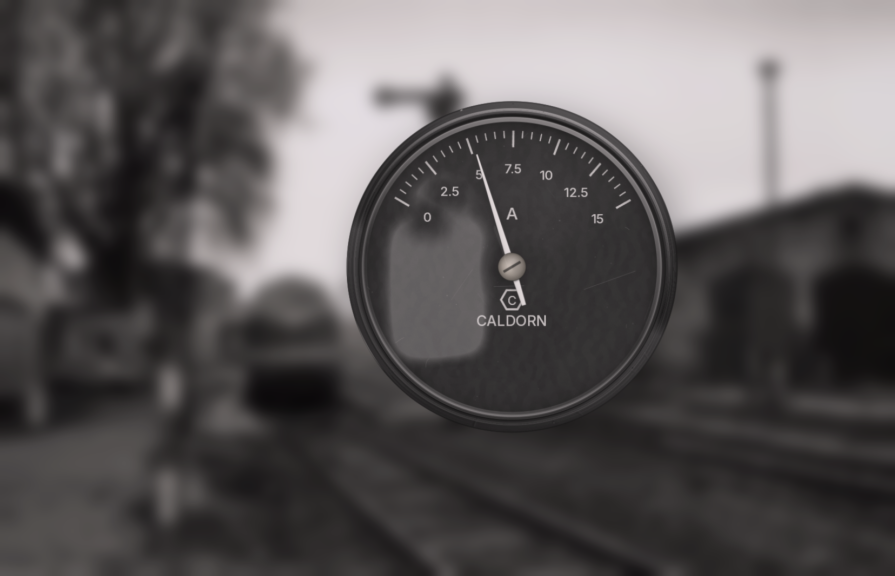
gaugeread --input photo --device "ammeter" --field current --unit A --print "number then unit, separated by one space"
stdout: 5.25 A
